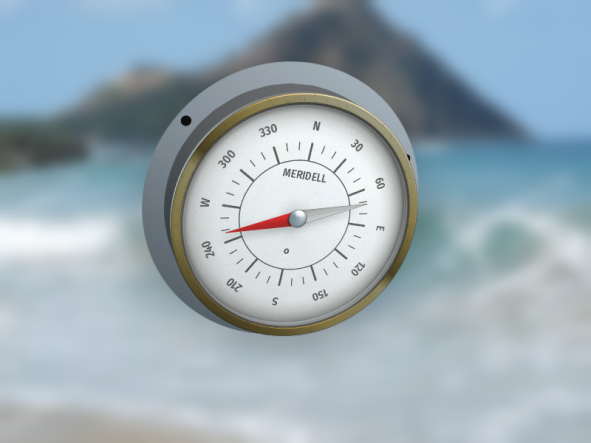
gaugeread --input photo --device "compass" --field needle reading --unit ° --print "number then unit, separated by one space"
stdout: 250 °
